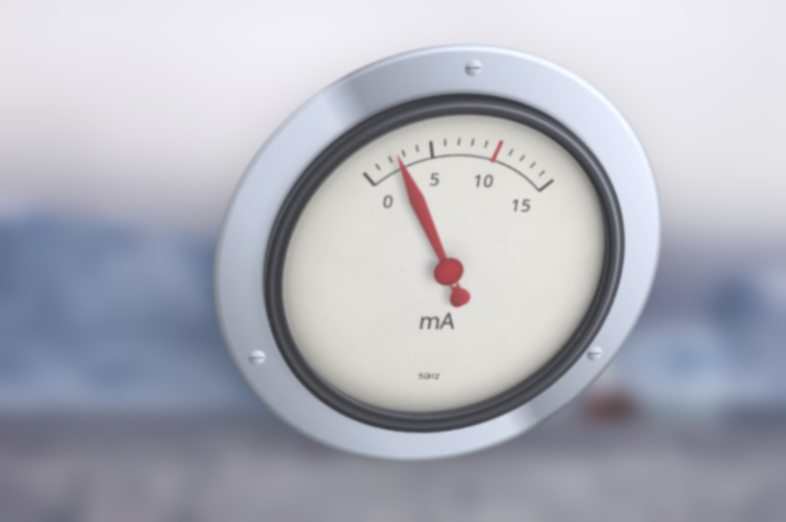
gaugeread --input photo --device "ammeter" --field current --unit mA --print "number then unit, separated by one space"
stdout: 2.5 mA
